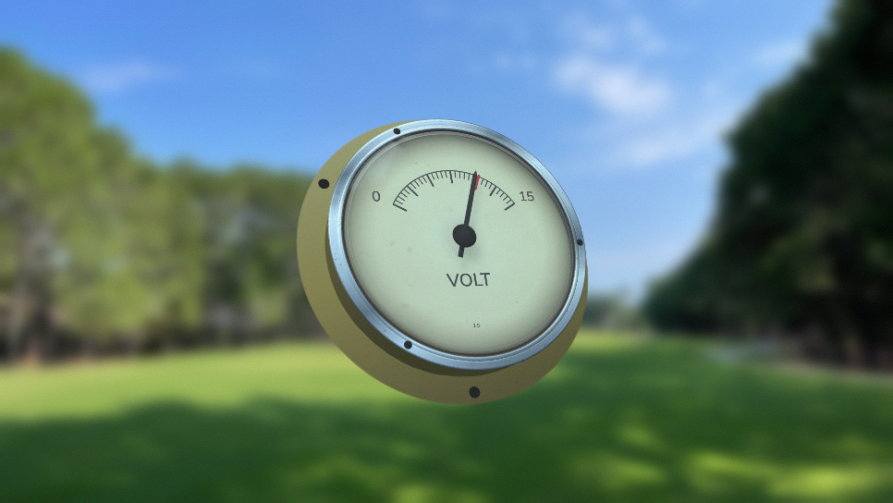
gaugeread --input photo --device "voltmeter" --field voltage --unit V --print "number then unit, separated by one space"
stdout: 10 V
